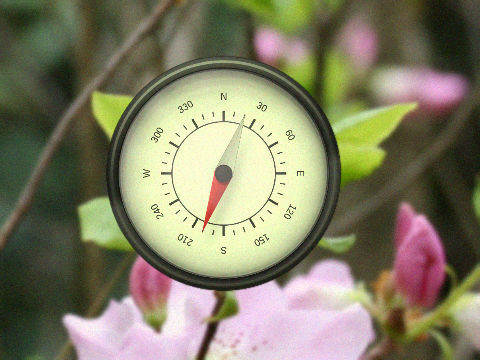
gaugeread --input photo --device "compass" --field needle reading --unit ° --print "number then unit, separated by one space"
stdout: 200 °
